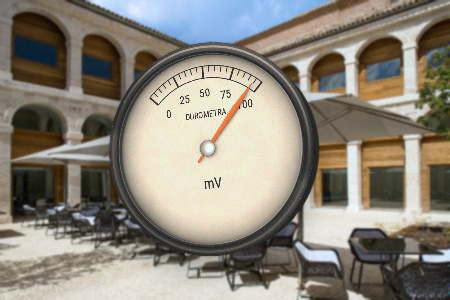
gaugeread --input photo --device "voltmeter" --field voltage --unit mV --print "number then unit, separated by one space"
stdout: 95 mV
